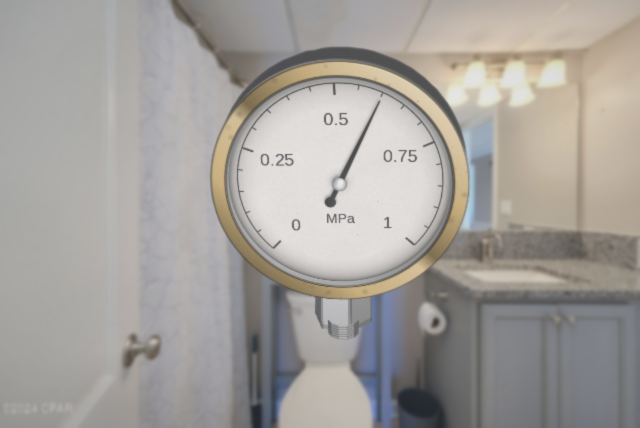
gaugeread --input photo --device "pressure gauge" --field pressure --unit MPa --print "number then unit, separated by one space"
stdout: 0.6 MPa
